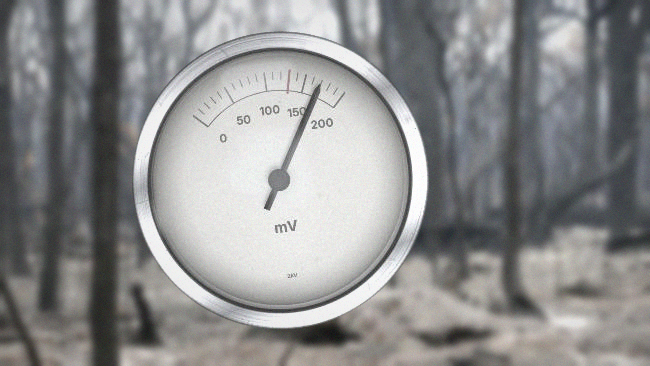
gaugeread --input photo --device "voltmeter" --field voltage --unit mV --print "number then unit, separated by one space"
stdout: 170 mV
